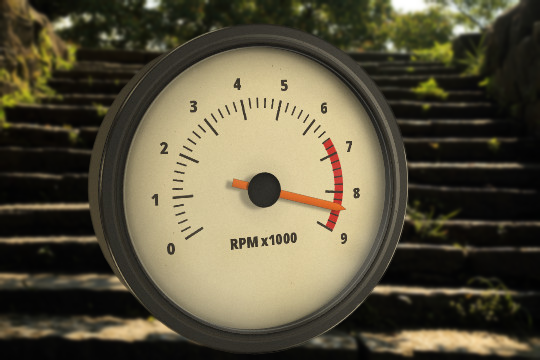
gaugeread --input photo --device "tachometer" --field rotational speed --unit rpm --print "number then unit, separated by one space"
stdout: 8400 rpm
